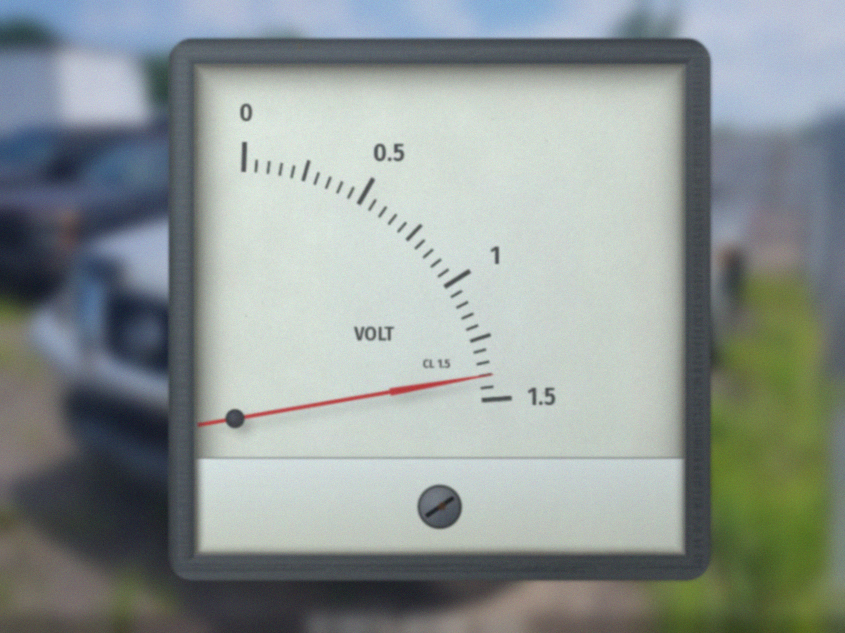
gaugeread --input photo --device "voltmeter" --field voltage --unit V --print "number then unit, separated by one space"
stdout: 1.4 V
